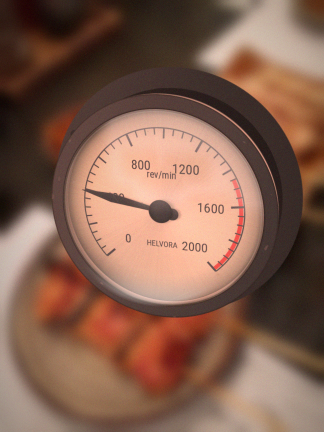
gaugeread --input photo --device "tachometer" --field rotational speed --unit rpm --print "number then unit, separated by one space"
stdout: 400 rpm
